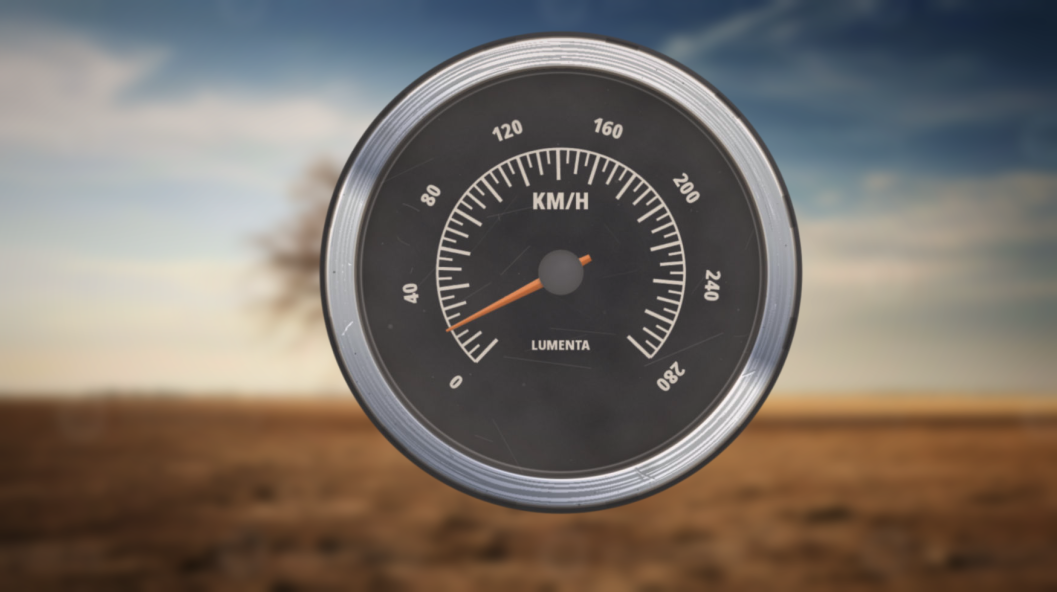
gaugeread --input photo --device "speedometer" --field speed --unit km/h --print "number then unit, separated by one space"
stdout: 20 km/h
